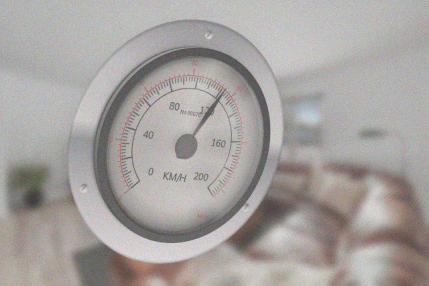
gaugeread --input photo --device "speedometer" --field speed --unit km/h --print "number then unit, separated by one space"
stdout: 120 km/h
